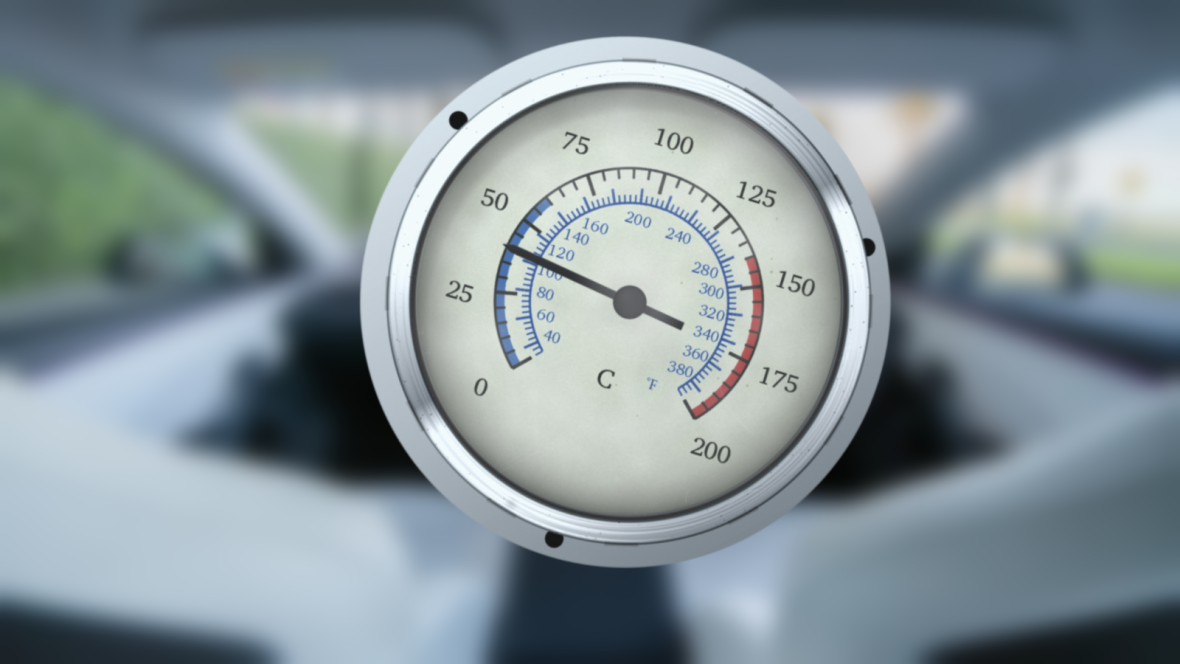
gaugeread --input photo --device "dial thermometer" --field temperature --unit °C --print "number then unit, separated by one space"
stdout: 40 °C
